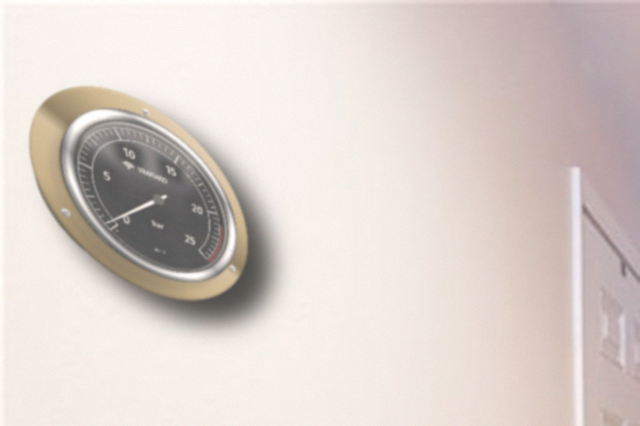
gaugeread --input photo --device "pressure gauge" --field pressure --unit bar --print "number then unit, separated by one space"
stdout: 0.5 bar
